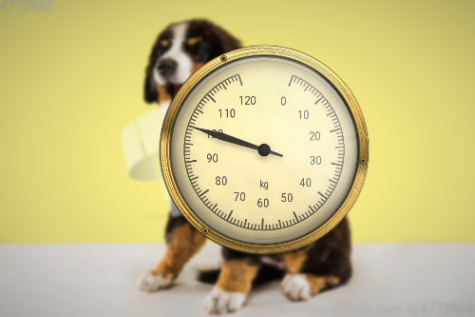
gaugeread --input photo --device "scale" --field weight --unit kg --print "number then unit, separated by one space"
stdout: 100 kg
